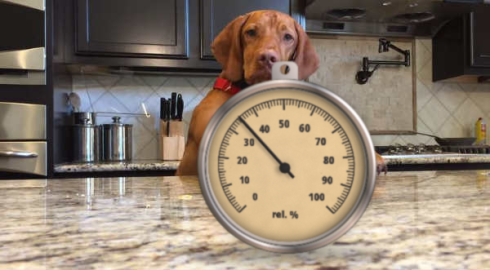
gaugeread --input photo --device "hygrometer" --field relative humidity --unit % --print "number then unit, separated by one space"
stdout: 35 %
